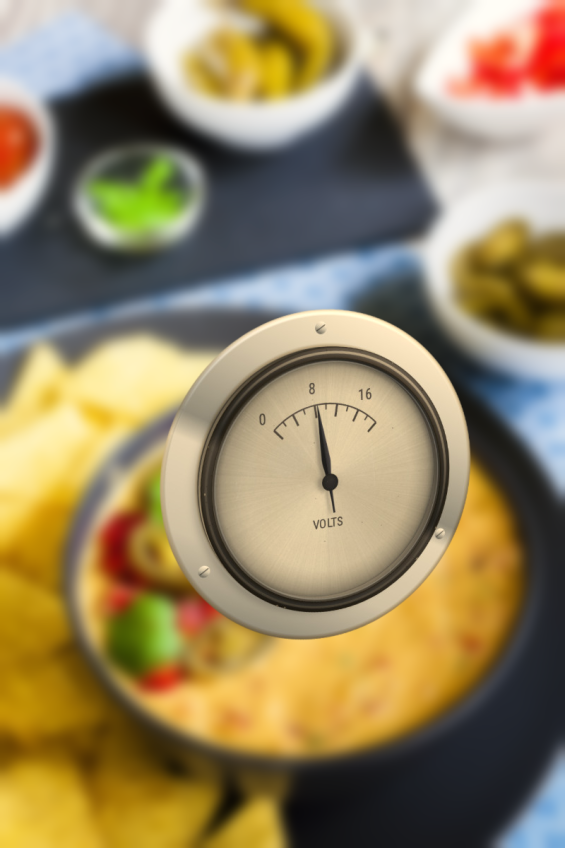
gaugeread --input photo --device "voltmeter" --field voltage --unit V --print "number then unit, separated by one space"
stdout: 8 V
